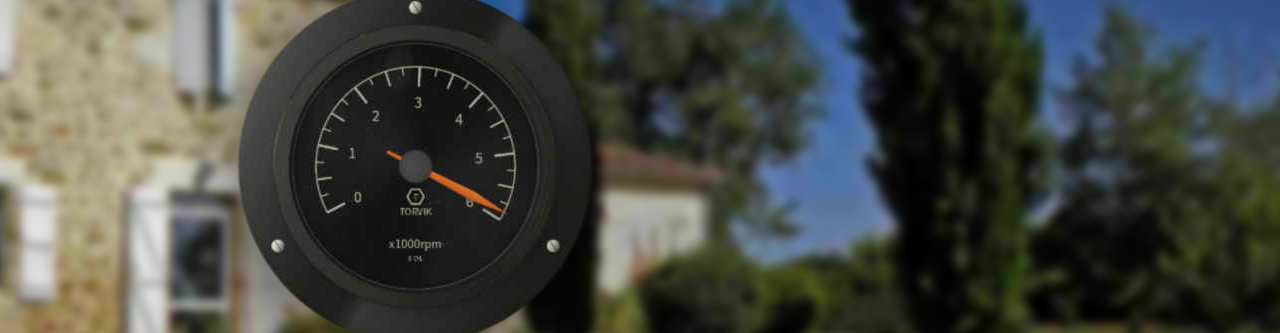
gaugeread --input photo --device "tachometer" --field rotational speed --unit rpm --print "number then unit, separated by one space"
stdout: 5875 rpm
